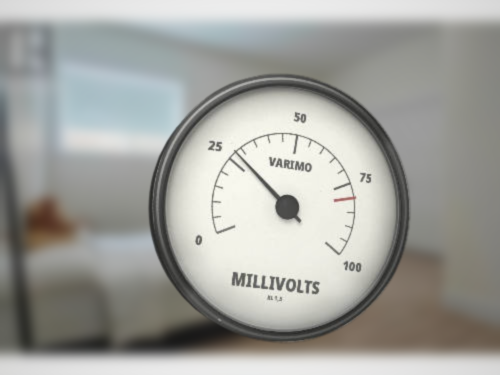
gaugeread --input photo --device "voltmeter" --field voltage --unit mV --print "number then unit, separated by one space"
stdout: 27.5 mV
